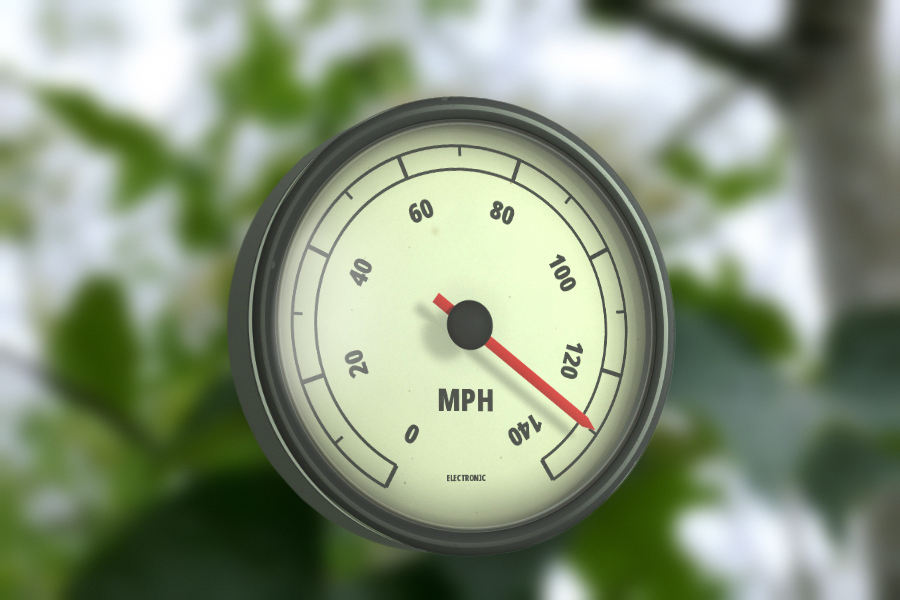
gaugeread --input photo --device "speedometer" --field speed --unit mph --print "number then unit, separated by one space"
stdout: 130 mph
